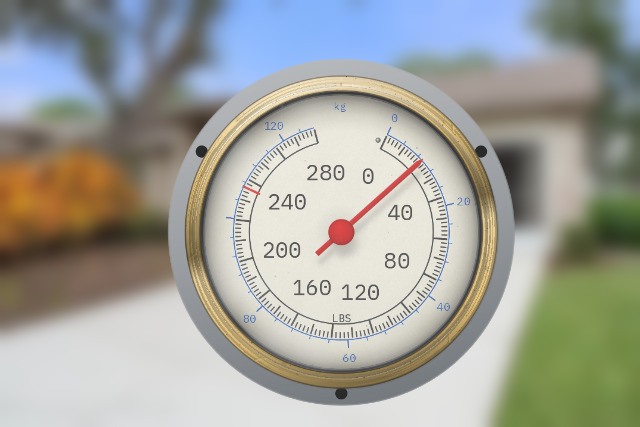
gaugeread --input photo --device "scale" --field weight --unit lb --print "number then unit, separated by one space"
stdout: 20 lb
